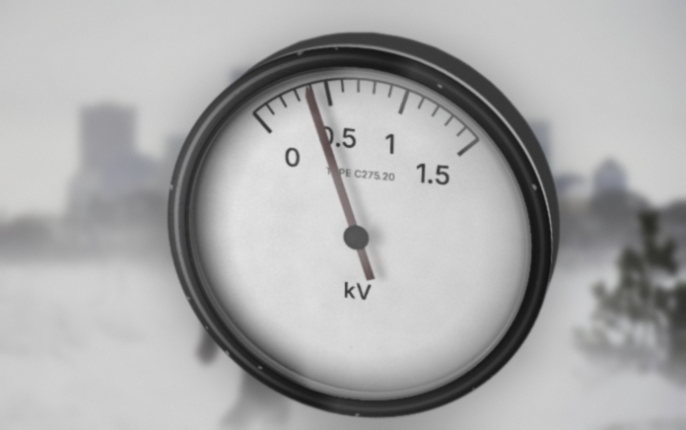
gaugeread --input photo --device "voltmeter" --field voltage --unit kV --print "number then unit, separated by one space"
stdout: 0.4 kV
